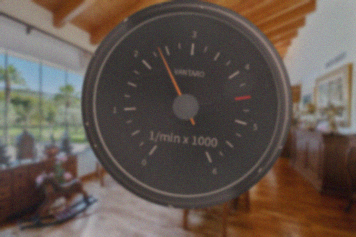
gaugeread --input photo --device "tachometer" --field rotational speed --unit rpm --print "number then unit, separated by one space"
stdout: 2375 rpm
